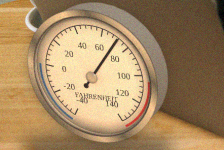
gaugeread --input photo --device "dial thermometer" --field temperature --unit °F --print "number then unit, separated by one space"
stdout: 72 °F
